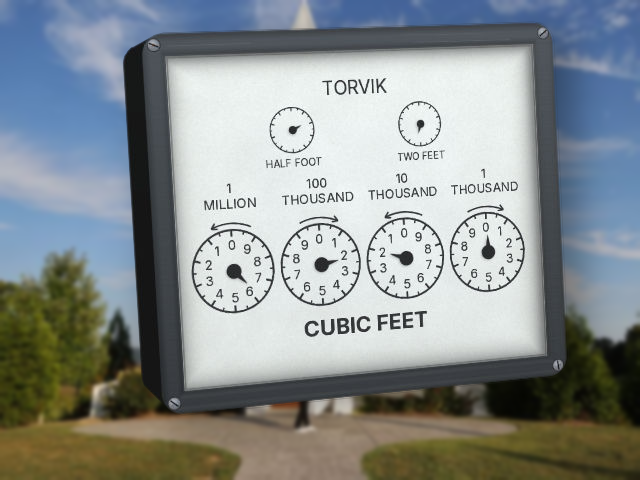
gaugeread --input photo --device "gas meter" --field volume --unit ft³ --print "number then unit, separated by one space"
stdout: 622000 ft³
